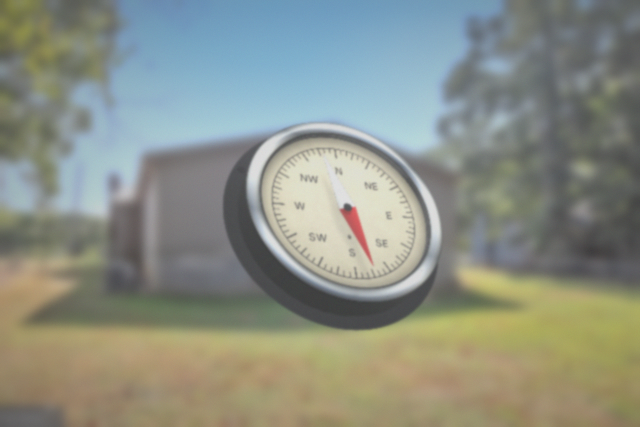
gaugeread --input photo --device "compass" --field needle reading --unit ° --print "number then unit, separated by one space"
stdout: 165 °
